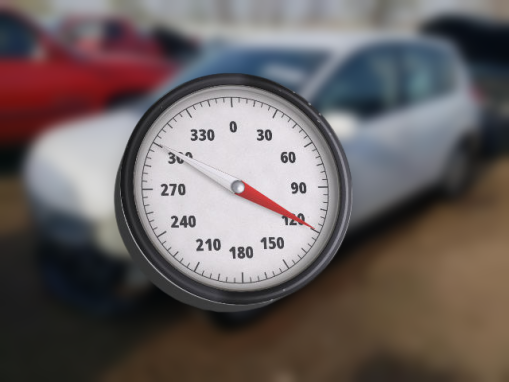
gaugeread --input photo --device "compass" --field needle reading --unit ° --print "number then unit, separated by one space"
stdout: 120 °
